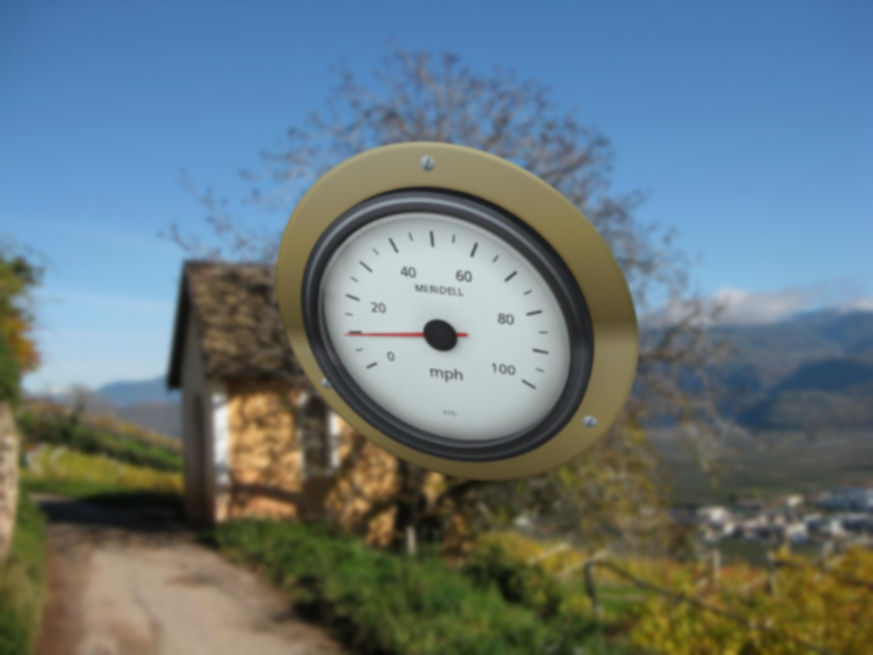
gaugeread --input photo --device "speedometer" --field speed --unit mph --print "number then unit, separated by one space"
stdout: 10 mph
